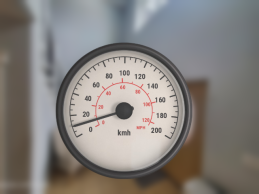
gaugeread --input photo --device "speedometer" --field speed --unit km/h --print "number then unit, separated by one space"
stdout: 10 km/h
